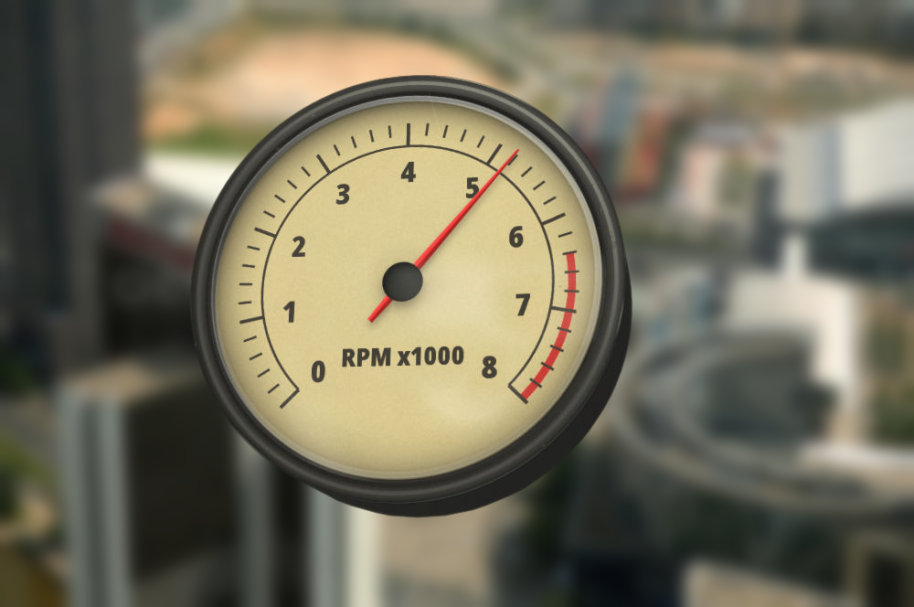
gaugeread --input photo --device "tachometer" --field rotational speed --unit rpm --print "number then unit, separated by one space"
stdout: 5200 rpm
